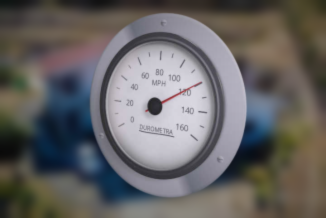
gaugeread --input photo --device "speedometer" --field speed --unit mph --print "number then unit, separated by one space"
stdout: 120 mph
